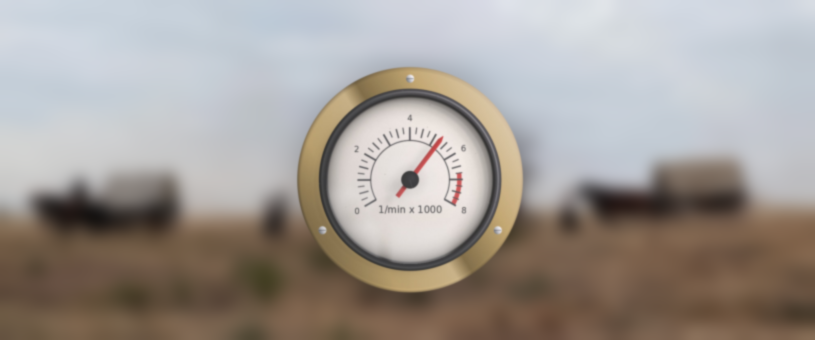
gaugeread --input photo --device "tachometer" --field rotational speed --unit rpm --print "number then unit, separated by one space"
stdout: 5250 rpm
